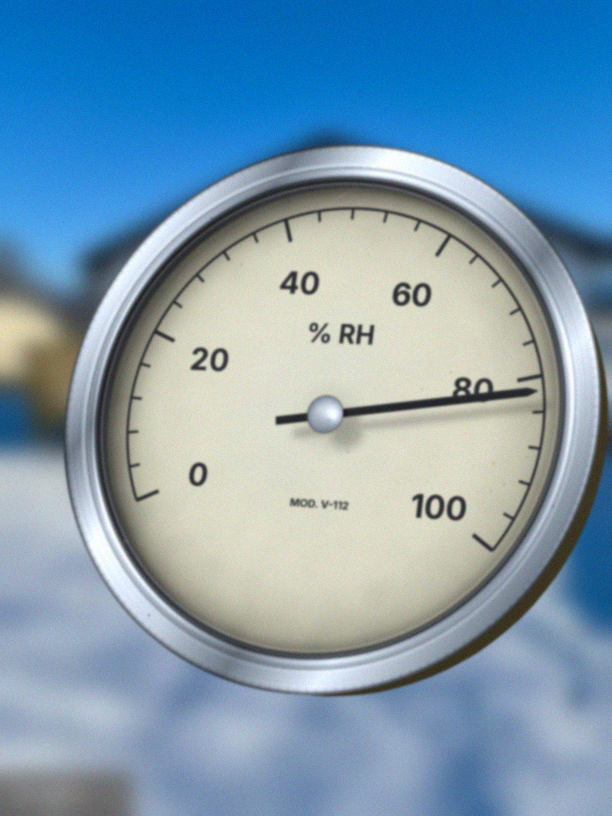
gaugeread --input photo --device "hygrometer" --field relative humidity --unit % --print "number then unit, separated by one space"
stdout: 82 %
